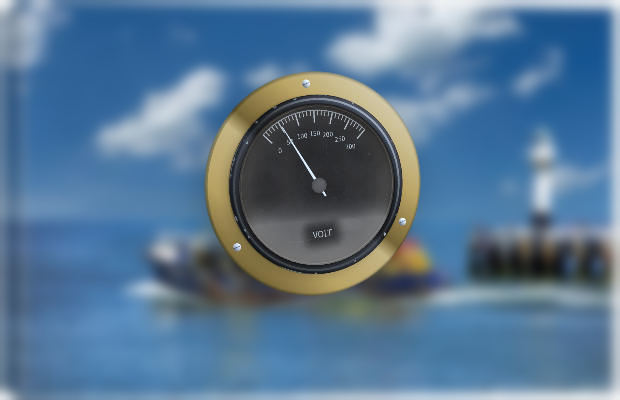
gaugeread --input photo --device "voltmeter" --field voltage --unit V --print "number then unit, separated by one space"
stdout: 50 V
